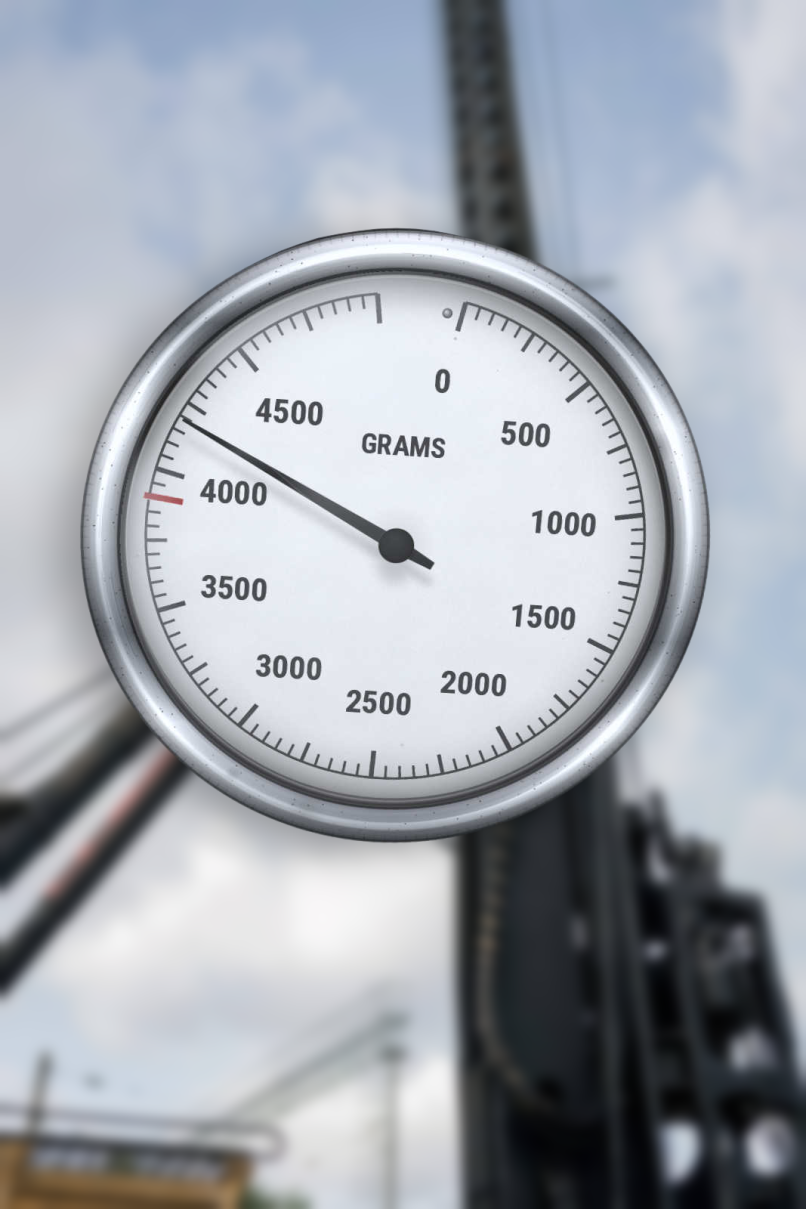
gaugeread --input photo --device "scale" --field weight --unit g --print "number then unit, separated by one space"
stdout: 4200 g
